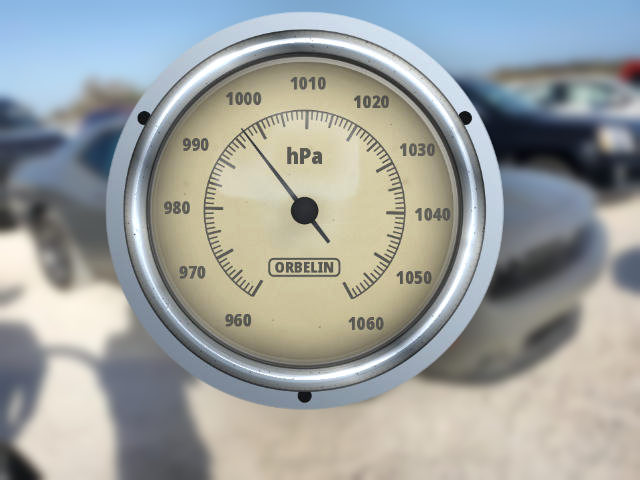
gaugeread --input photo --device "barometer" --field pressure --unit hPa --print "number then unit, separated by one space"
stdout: 997 hPa
